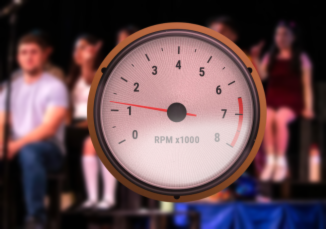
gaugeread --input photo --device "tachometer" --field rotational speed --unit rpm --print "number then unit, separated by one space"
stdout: 1250 rpm
